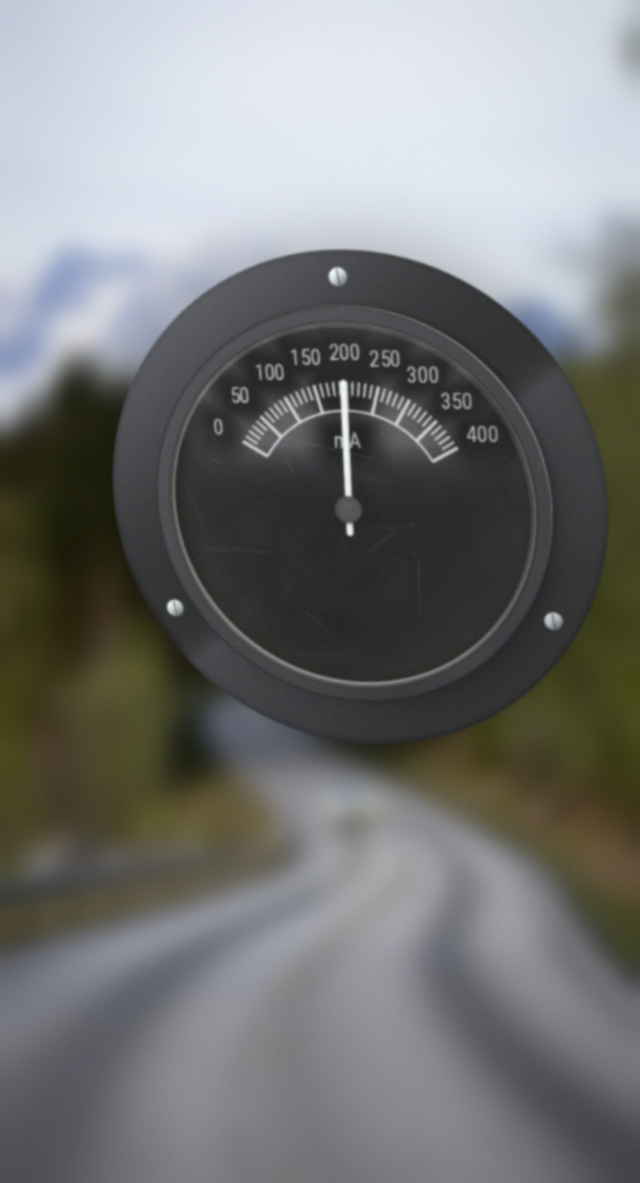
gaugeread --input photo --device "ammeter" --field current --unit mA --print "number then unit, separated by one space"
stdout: 200 mA
